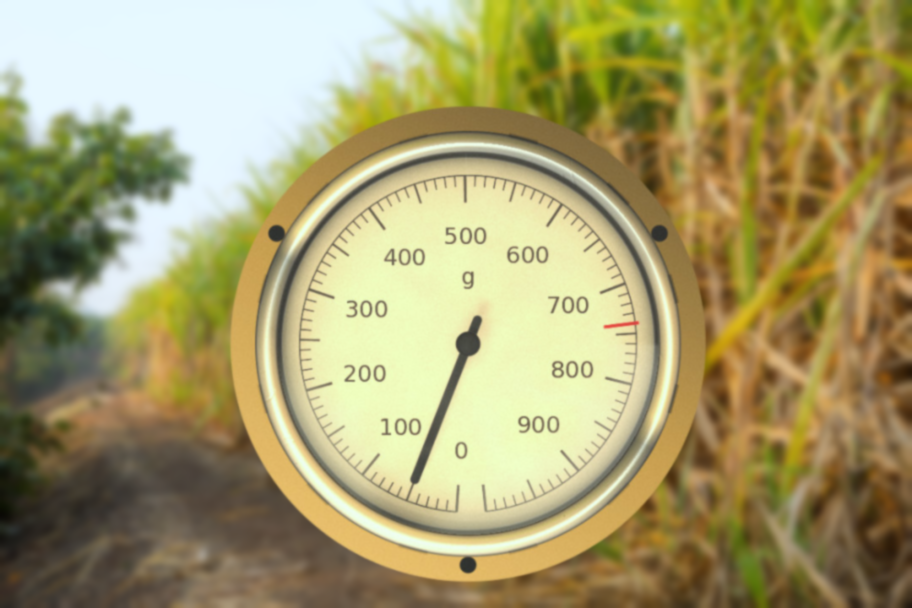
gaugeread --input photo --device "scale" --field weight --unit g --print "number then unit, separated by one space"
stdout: 50 g
